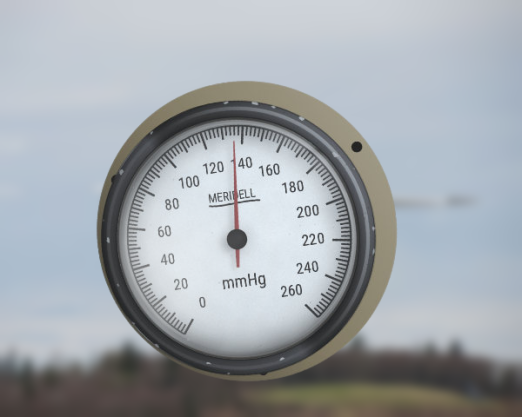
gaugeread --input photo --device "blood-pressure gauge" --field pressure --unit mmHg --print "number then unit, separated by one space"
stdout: 136 mmHg
